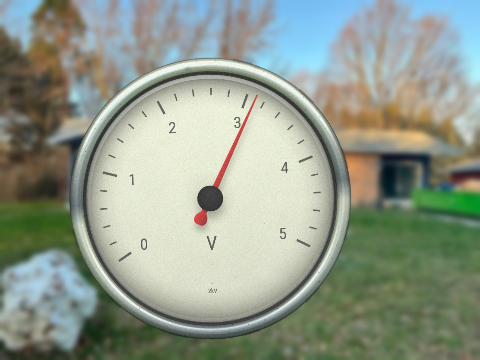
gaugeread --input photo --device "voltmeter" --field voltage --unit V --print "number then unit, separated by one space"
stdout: 3.1 V
